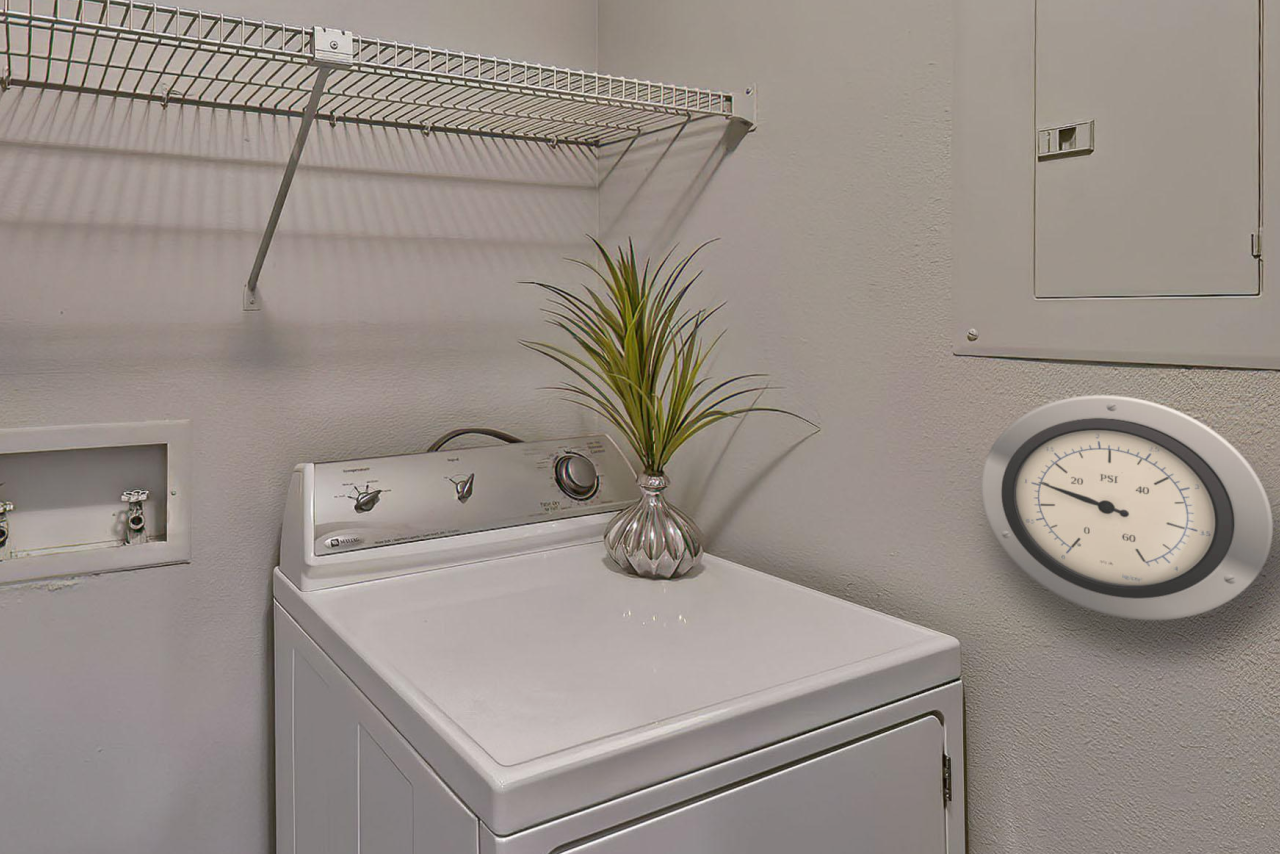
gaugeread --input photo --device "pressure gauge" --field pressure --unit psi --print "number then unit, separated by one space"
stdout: 15 psi
